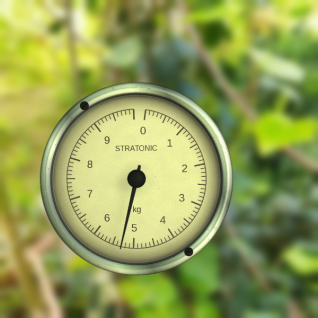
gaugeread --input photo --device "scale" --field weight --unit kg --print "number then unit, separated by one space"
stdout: 5.3 kg
